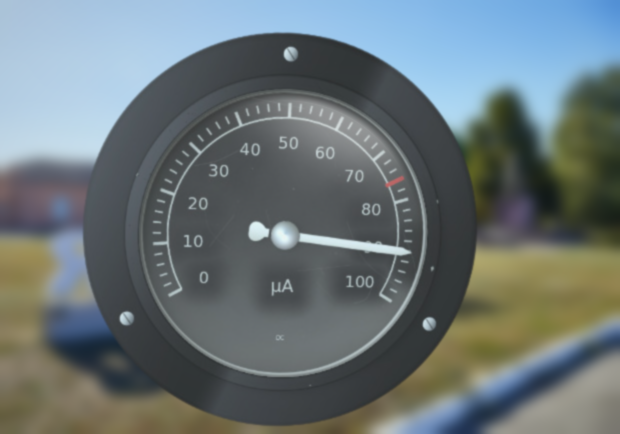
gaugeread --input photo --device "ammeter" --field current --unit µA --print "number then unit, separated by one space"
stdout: 90 µA
